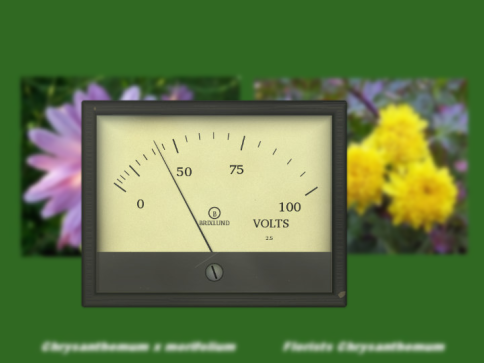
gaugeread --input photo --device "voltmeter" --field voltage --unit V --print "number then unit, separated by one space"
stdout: 42.5 V
